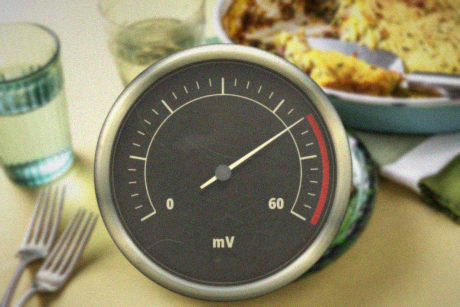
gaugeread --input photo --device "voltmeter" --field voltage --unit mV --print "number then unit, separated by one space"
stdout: 44 mV
